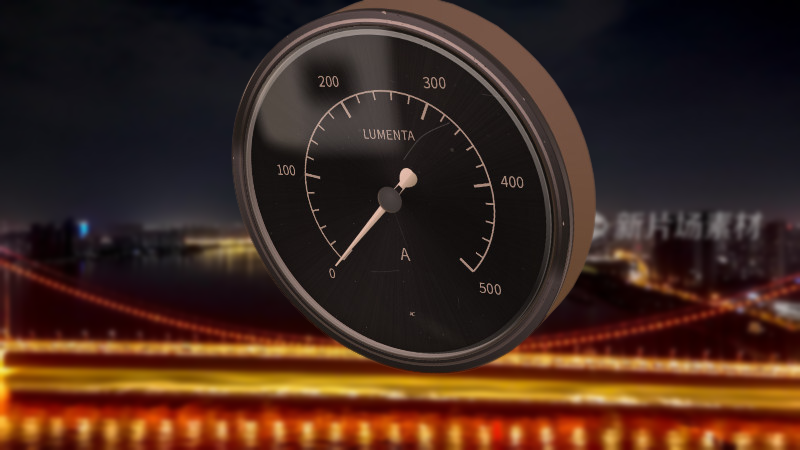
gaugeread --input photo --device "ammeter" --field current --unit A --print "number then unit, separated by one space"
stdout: 0 A
